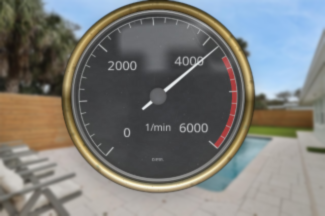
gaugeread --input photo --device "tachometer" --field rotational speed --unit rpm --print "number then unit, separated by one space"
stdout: 4200 rpm
